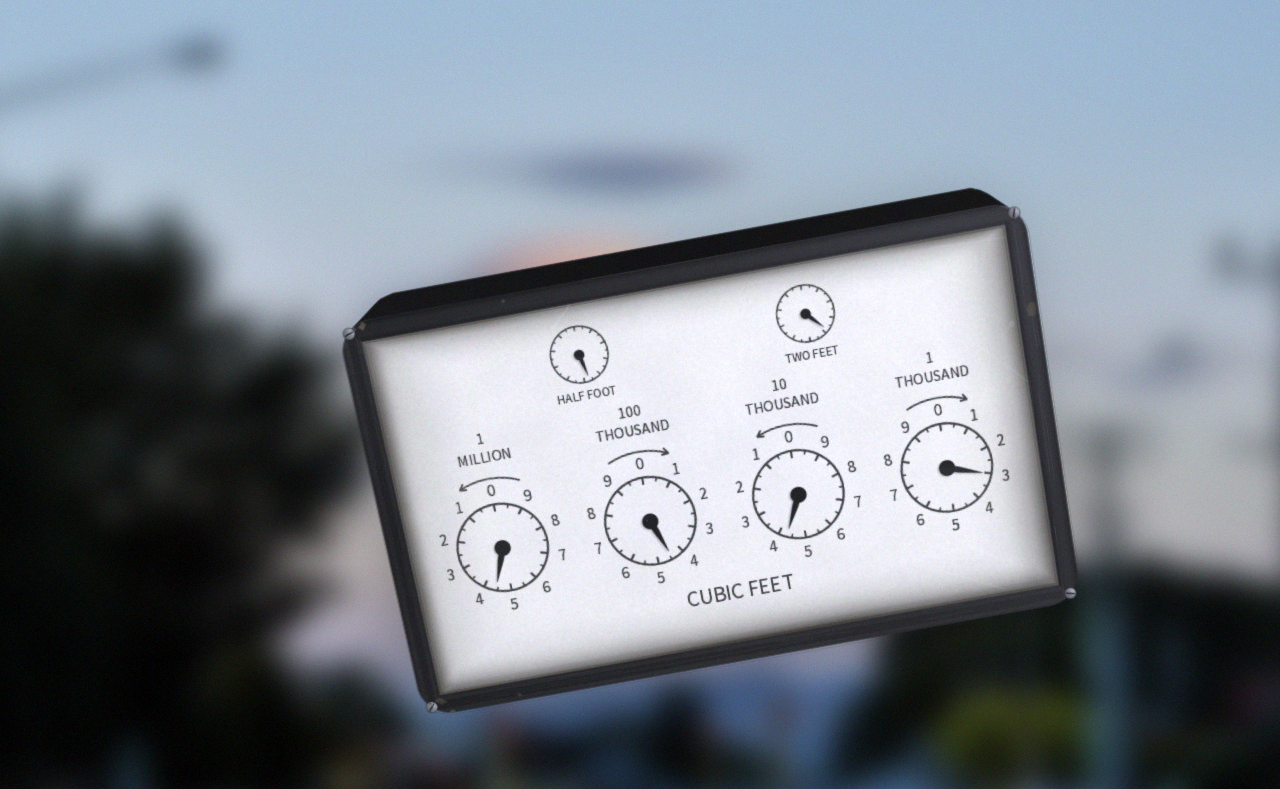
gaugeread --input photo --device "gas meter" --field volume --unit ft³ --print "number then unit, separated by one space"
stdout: 444300 ft³
